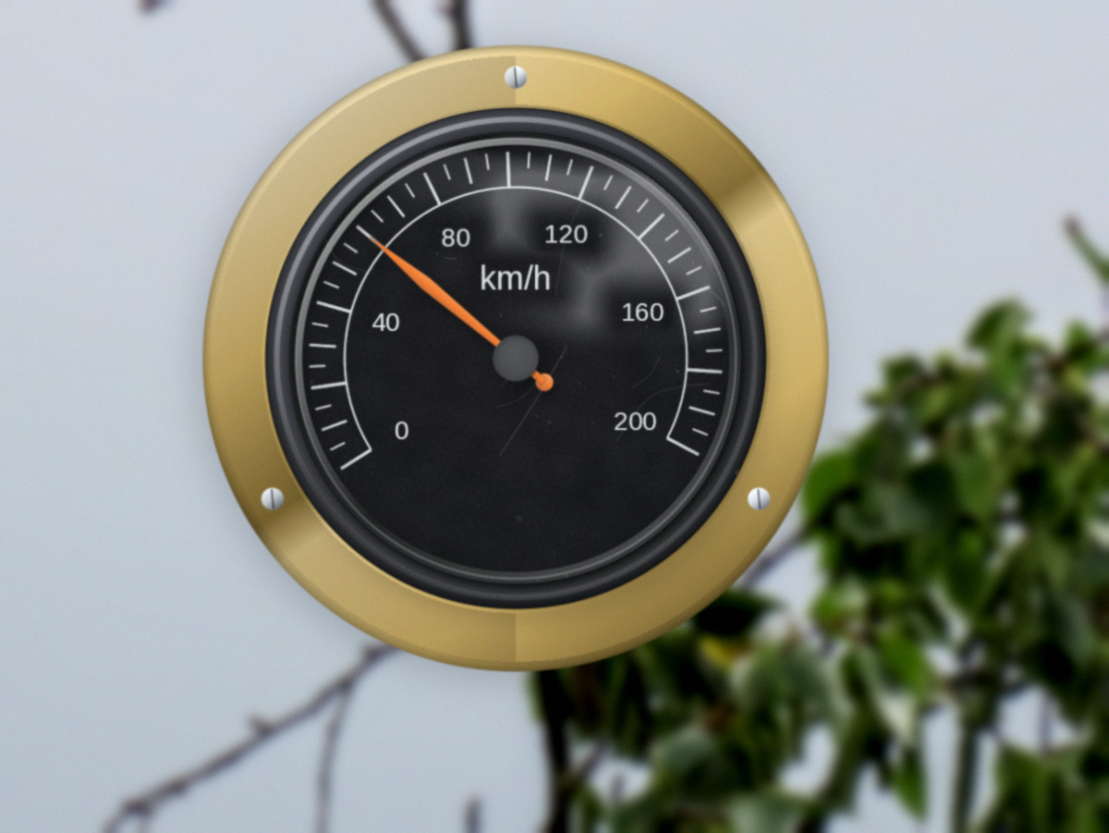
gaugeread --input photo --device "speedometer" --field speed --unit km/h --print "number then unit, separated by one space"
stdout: 60 km/h
